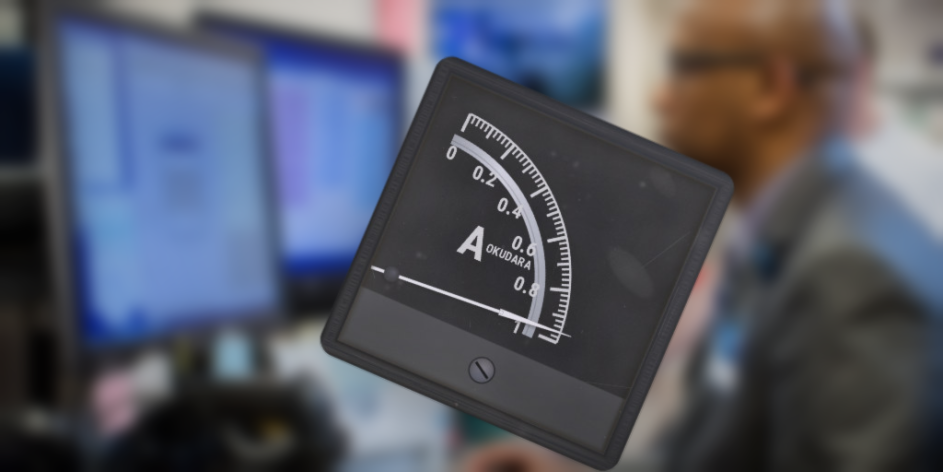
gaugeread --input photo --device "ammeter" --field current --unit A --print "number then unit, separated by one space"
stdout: 0.96 A
